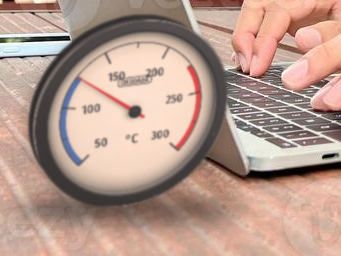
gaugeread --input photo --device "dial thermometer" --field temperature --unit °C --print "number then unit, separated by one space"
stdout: 125 °C
